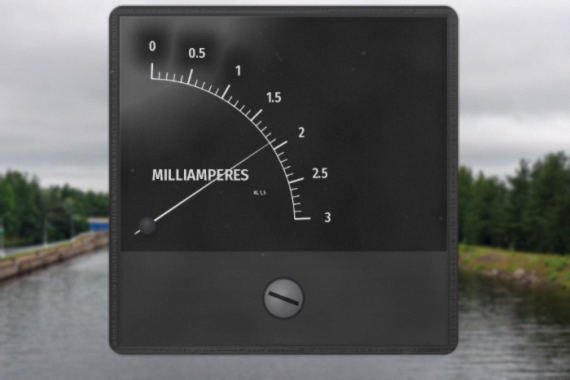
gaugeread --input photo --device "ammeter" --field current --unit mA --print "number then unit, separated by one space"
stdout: 1.9 mA
